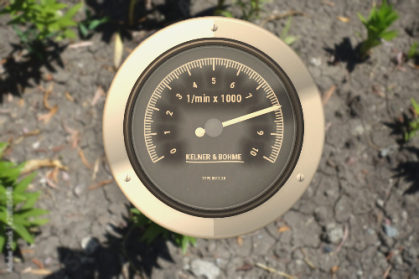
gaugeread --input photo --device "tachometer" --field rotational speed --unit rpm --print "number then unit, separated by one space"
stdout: 8000 rpm
